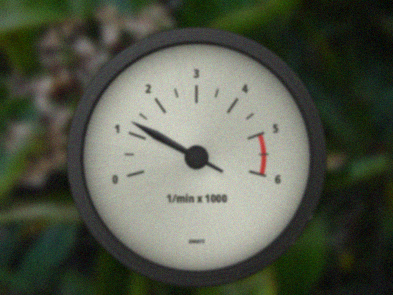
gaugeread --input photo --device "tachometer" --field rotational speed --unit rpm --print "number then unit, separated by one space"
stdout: 1250 rpm
